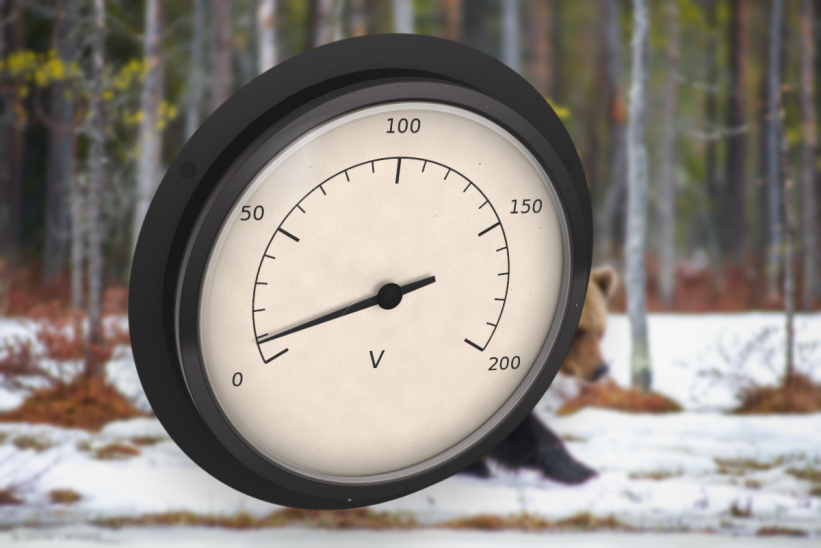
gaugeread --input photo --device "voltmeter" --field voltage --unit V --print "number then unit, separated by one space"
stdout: 10 V
